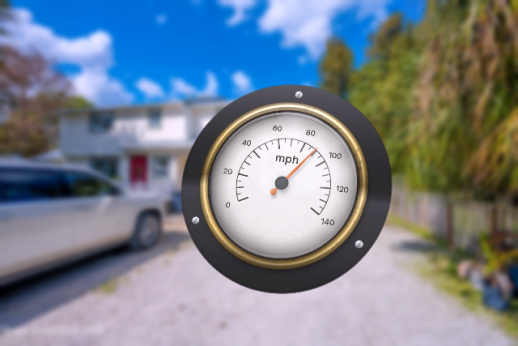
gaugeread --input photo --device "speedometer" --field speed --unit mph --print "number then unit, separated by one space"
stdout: 90 mph
